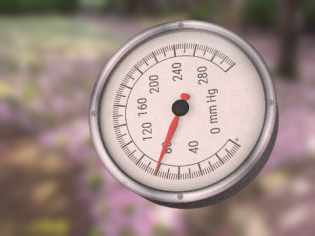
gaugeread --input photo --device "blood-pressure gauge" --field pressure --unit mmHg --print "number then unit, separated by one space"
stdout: 80 mmHg
